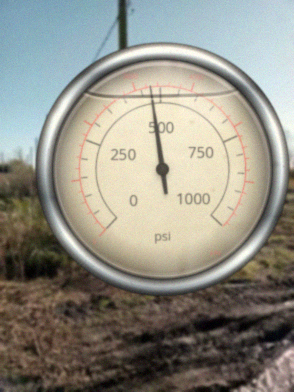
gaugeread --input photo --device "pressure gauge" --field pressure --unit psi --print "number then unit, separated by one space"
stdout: 475 psi
